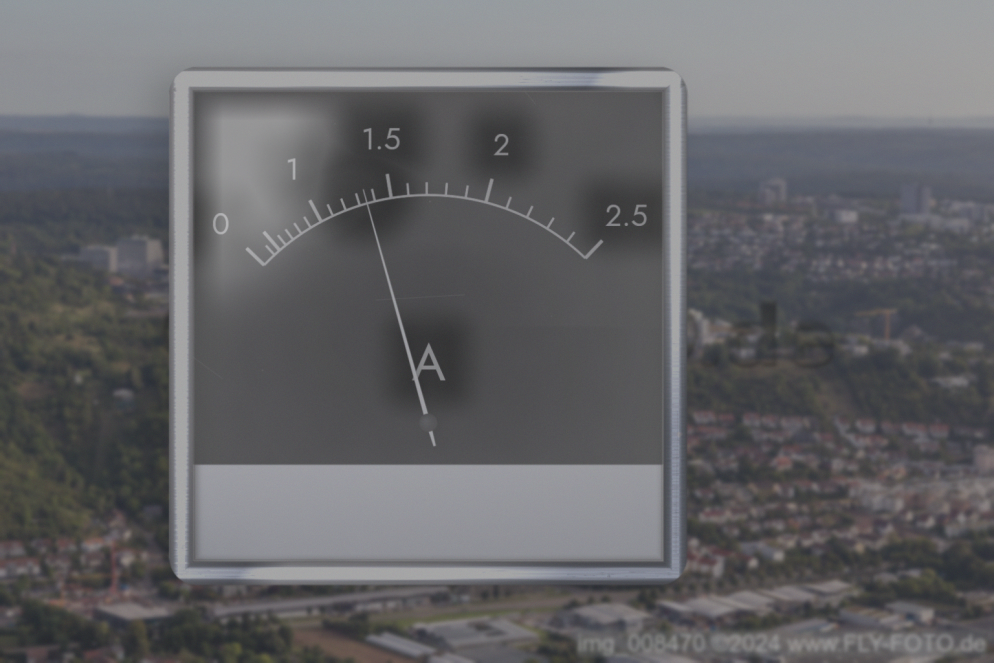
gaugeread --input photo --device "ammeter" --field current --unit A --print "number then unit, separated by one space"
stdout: 1.35 A
